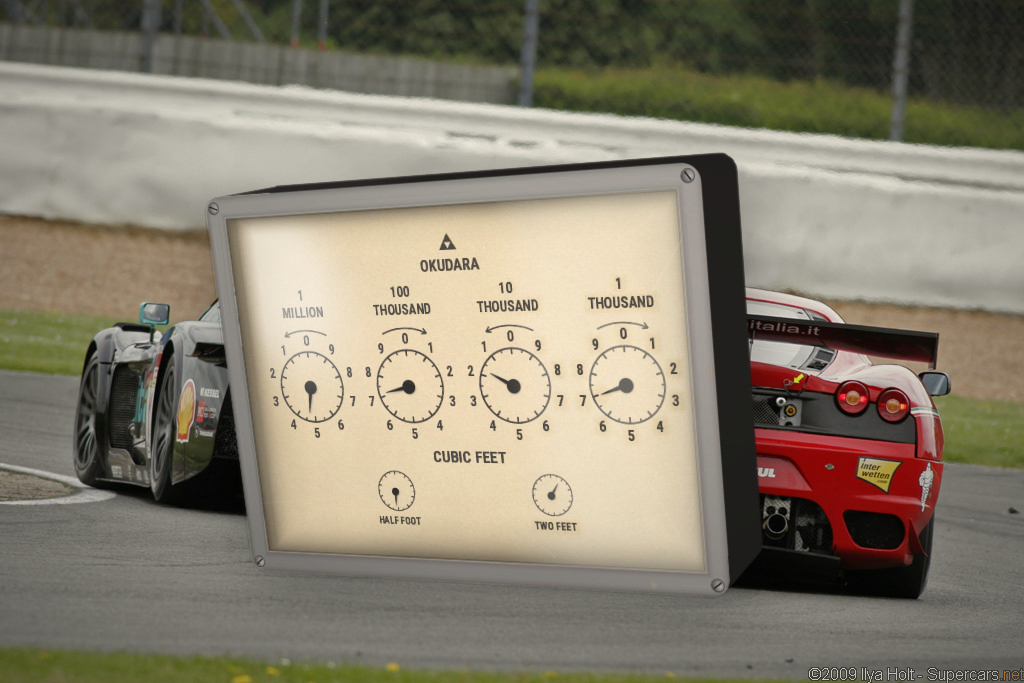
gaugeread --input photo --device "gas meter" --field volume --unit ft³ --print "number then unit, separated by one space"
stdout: 471700 ft³
